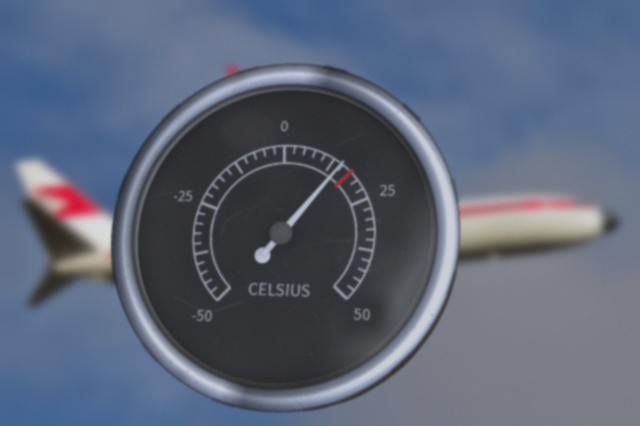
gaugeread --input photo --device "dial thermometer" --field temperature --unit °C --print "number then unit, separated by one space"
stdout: 15 °C
